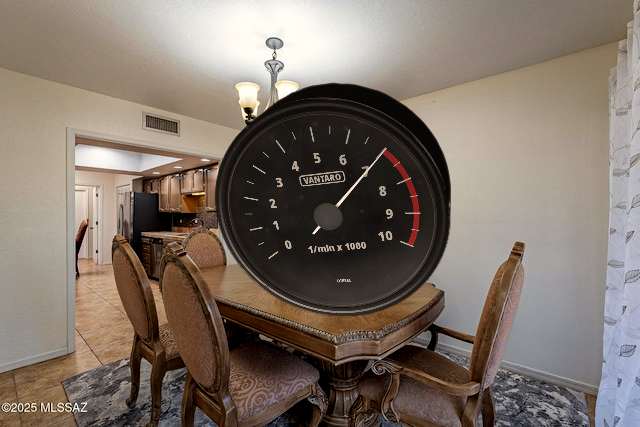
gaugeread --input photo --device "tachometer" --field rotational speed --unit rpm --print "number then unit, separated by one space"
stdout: 7000 rpm
